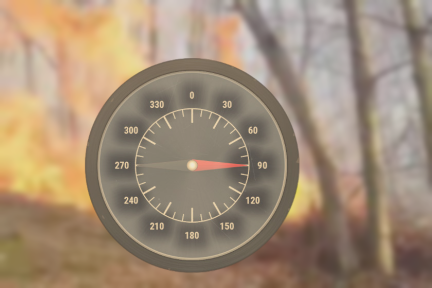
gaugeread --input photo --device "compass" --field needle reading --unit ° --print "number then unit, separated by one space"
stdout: 90 °
